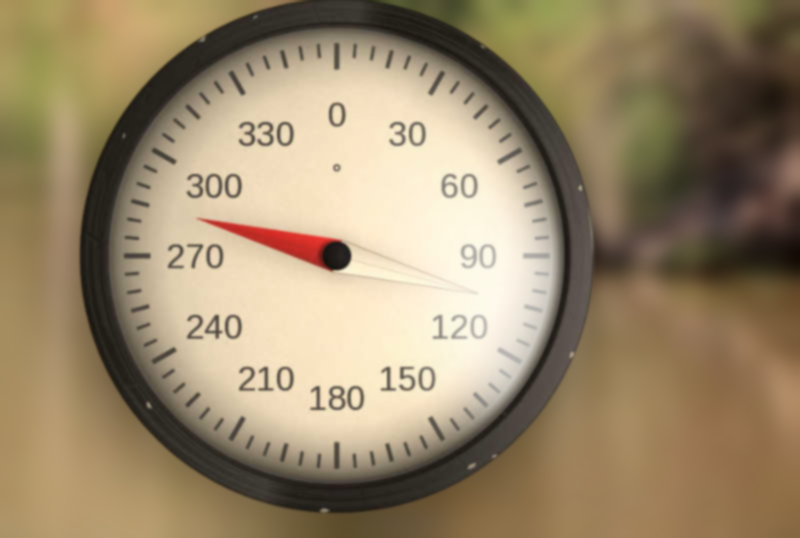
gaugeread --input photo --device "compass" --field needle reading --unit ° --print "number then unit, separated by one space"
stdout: 285 °
